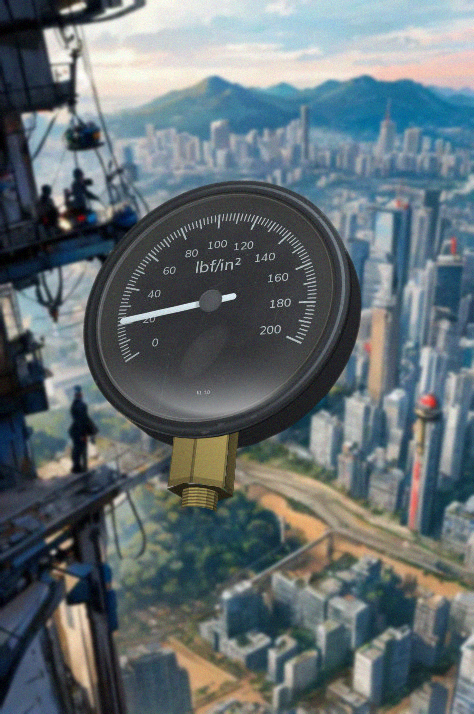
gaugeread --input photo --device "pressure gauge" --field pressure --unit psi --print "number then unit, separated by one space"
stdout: 20 psi
